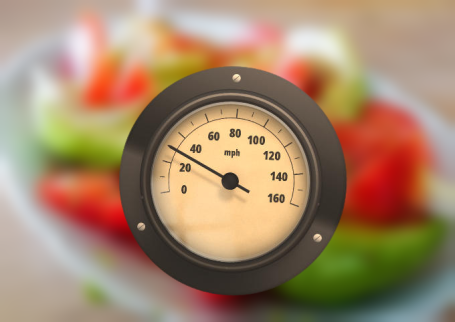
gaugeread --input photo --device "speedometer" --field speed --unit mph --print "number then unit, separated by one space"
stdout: 30 mph
